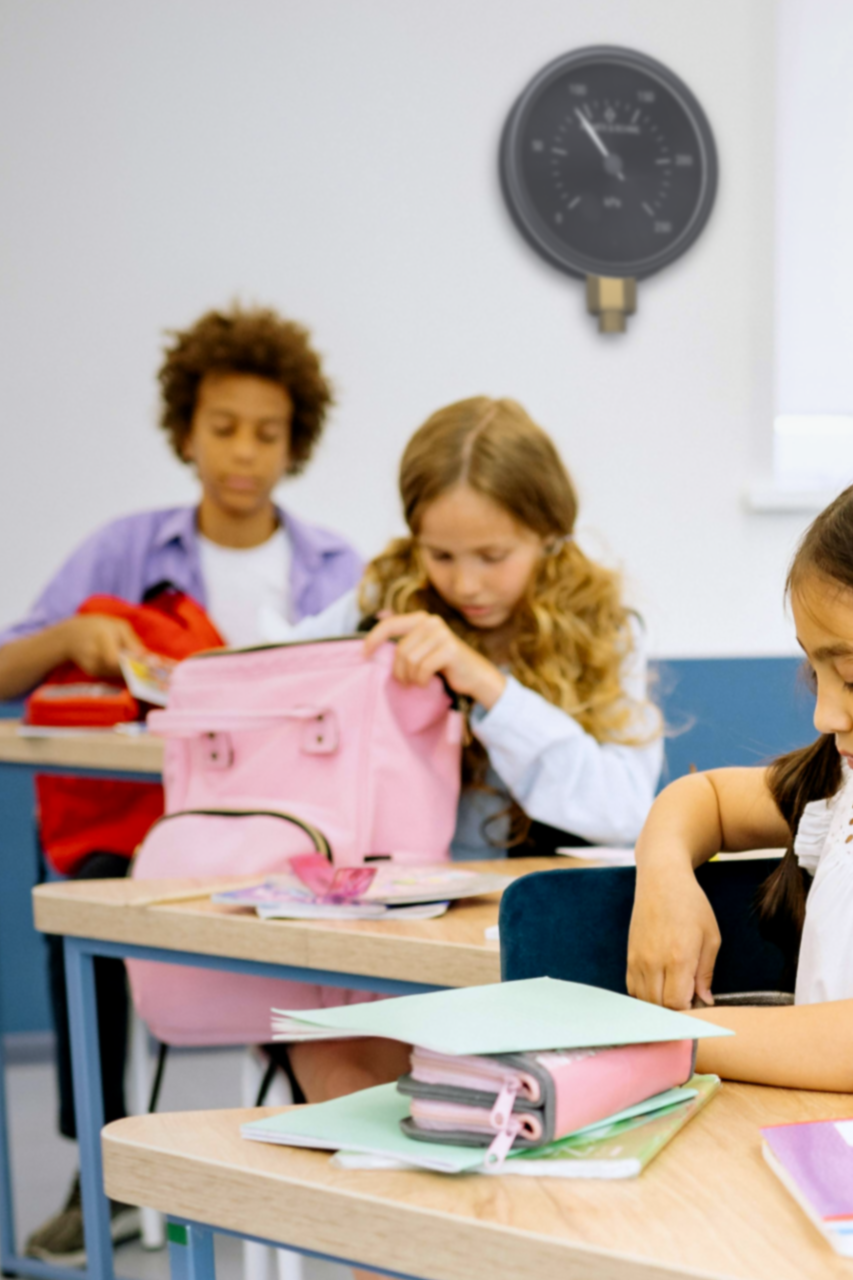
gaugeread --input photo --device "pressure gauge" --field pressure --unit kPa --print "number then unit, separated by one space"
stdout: 90 kPa
